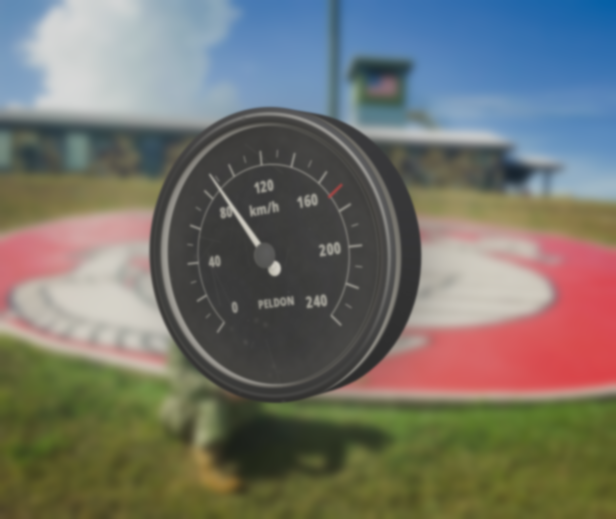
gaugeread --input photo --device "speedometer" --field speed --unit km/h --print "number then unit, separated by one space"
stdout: 90 km/h
